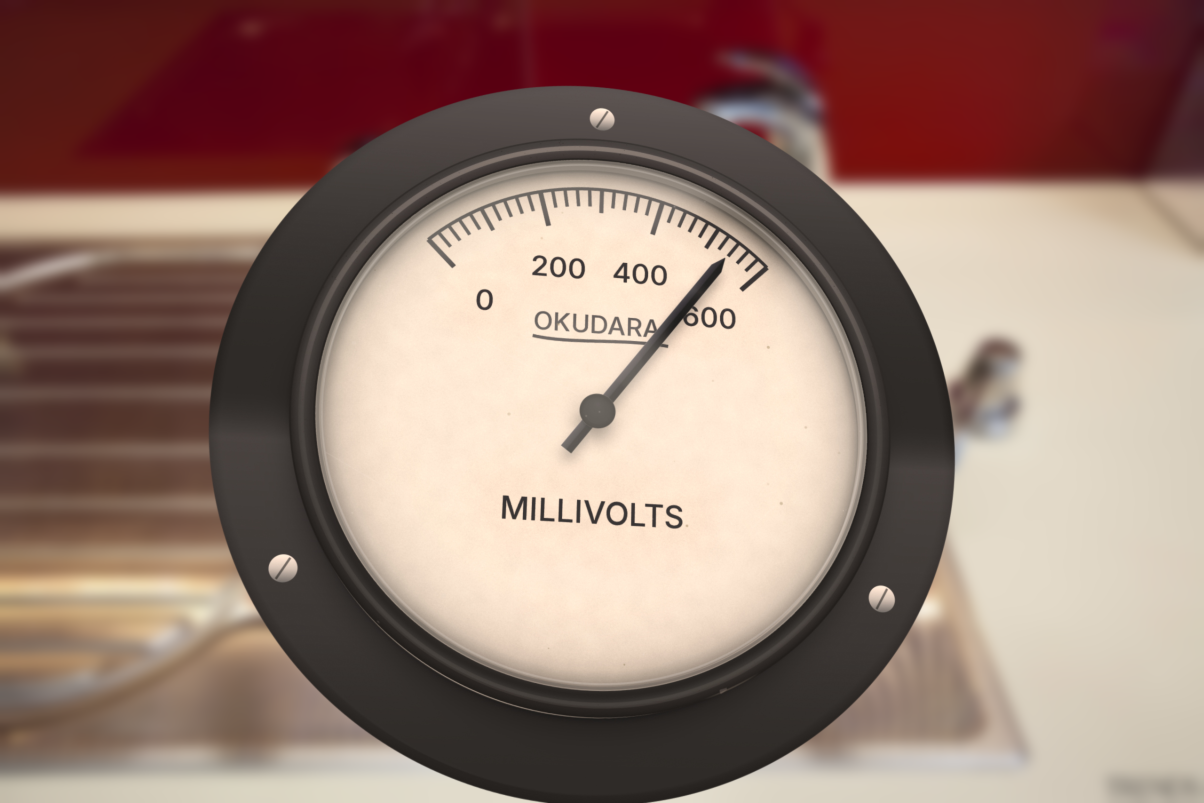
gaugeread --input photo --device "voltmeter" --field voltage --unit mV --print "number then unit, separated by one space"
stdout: 540 mV
